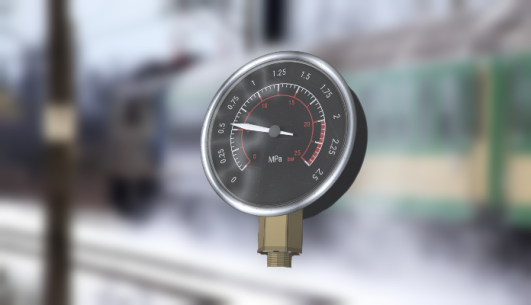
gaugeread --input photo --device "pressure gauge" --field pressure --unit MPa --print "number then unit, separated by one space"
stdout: 0.55 MPa
